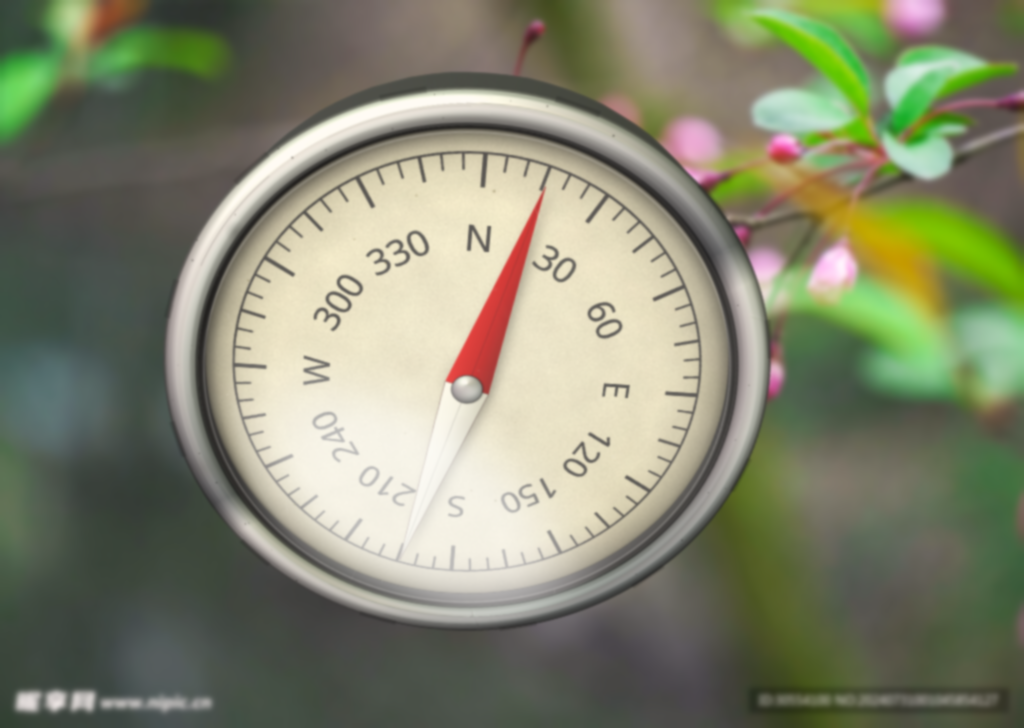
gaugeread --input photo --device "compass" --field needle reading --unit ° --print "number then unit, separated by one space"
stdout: 15 °
